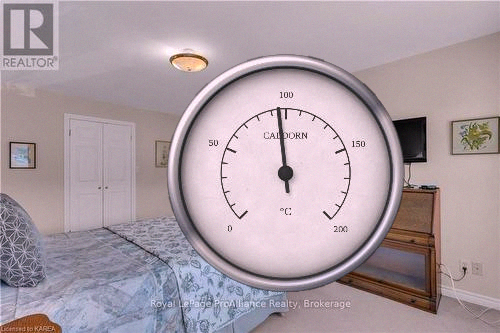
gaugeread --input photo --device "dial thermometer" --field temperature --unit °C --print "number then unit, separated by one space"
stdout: 95 °C
